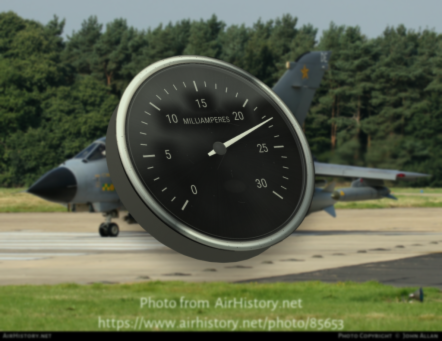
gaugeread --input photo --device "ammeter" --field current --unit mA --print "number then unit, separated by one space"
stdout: 22.5 mA
